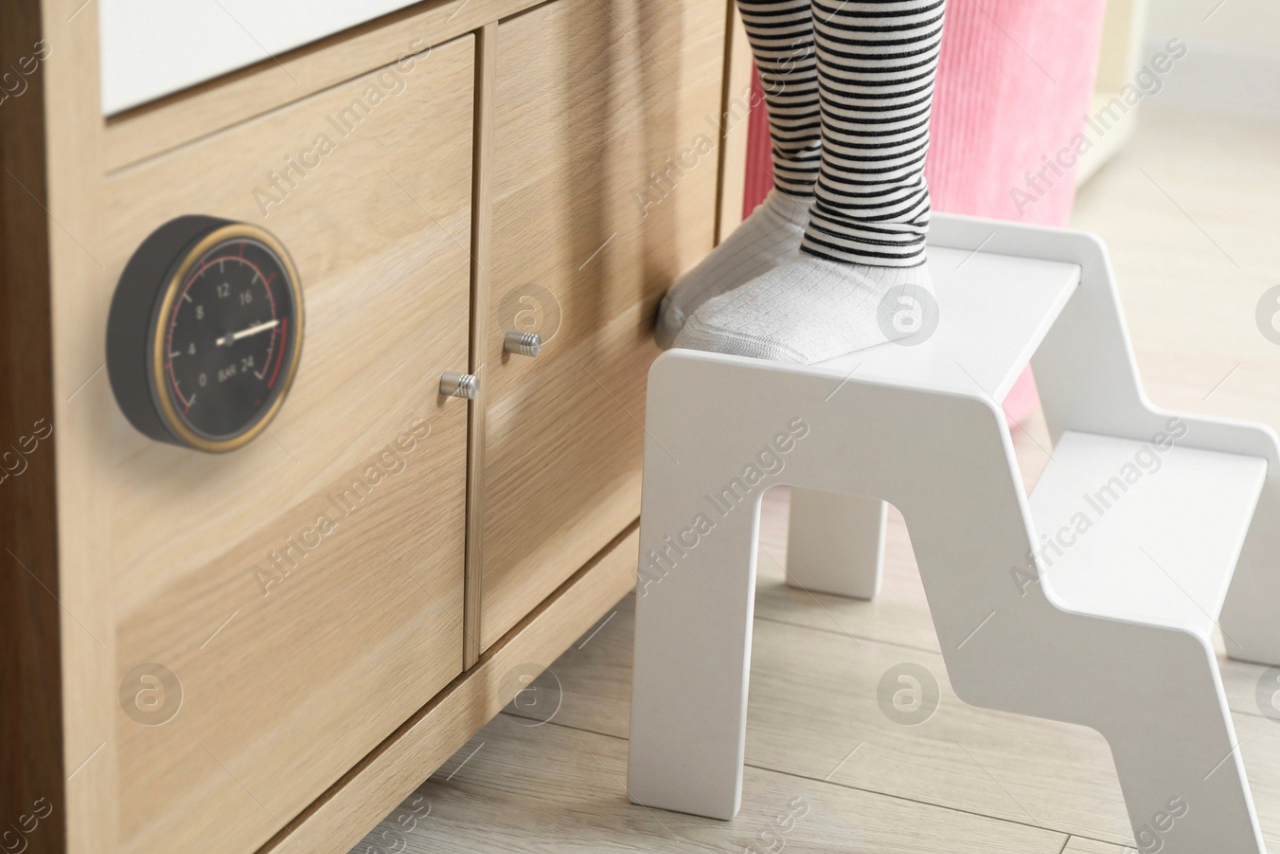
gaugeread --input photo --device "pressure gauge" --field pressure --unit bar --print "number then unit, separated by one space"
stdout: 20 bar
